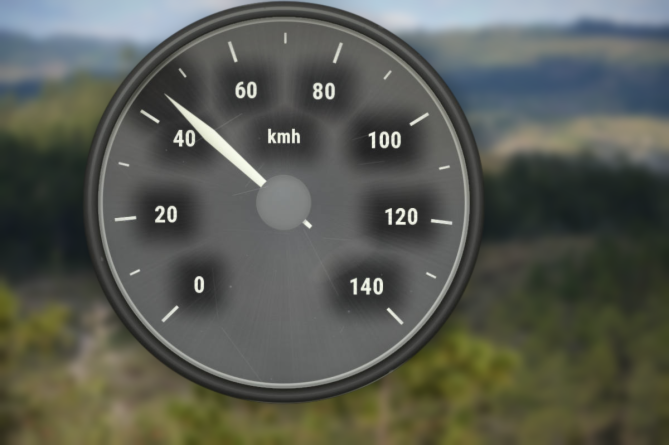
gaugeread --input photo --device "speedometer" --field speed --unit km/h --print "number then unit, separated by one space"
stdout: 45 km/h
